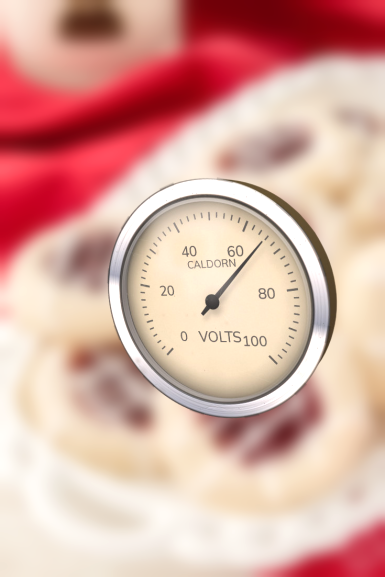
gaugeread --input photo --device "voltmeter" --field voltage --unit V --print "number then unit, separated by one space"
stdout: 66 V
